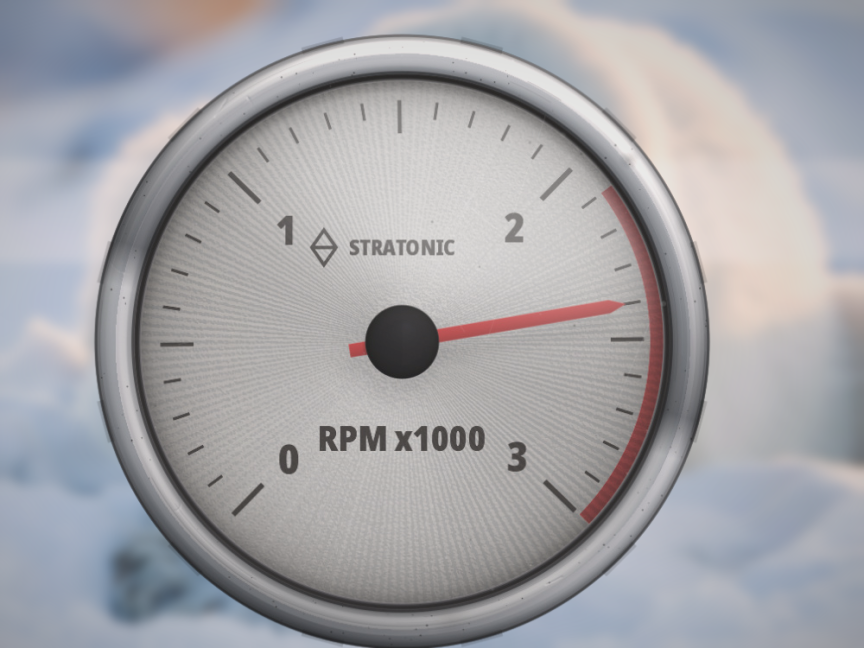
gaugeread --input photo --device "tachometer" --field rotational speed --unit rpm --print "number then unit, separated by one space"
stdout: 2400 rpm
